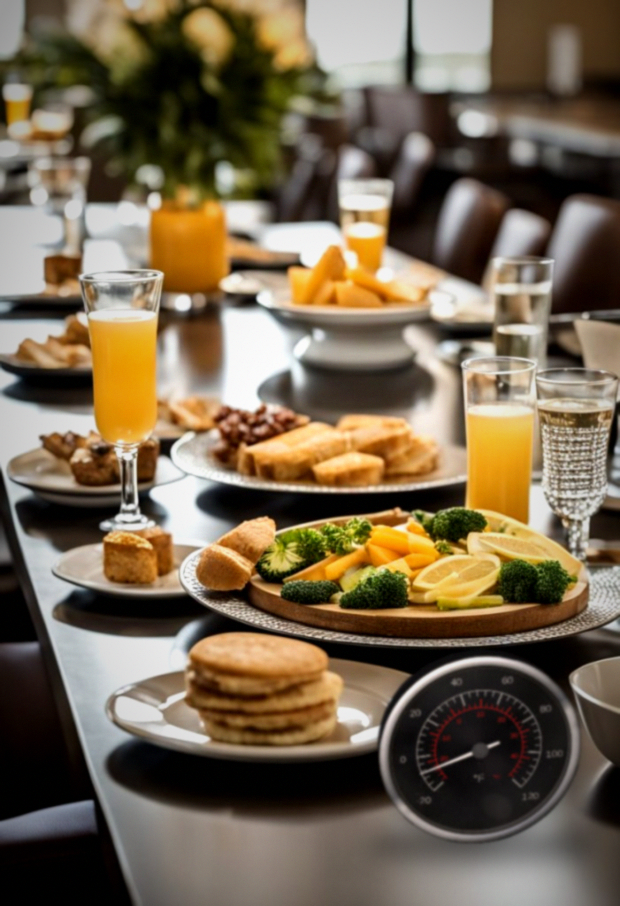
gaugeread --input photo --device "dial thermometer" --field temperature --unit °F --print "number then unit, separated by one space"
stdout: -8 °F
